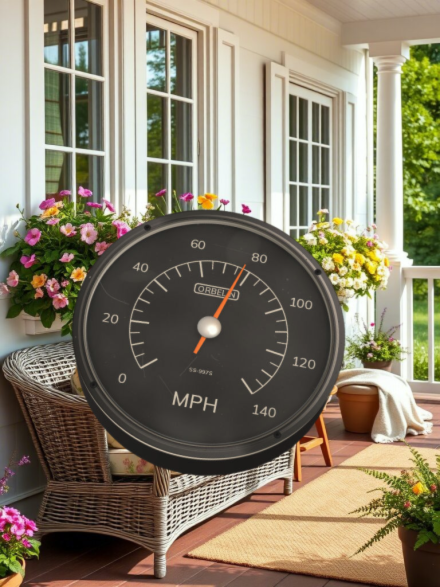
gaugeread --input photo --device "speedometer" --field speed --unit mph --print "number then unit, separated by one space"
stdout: 77.5 mph
